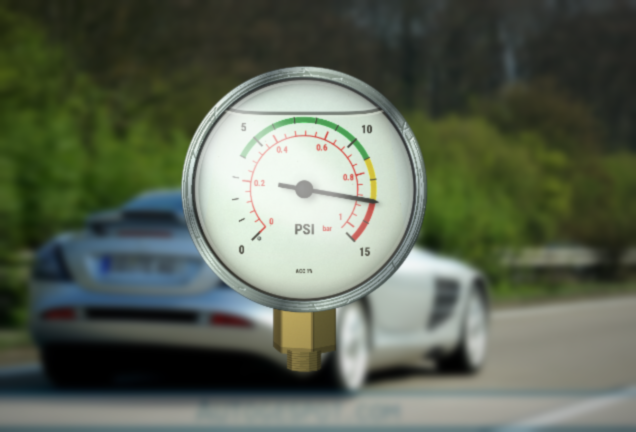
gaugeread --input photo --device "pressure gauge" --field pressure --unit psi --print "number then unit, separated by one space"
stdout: 13 psi
